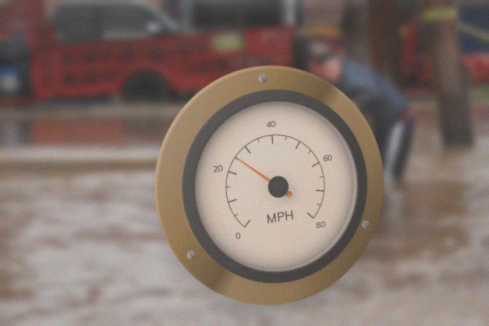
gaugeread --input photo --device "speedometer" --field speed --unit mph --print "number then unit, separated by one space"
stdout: 25 mph
